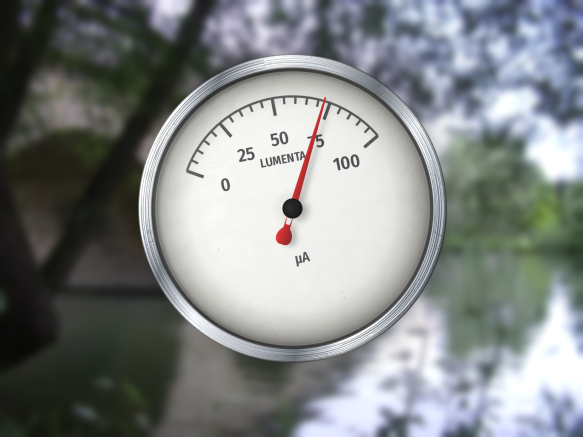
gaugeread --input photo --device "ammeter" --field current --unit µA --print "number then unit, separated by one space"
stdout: 72.5 µA
